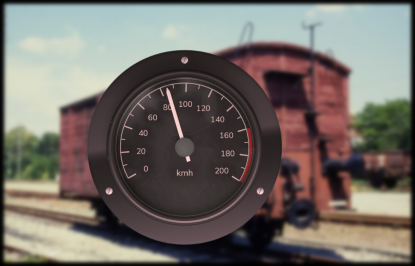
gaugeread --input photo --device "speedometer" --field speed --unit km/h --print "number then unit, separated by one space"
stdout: 85 km/h
